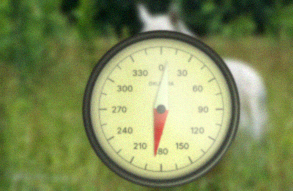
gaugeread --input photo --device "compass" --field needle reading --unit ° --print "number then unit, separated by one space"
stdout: 187.5 °
